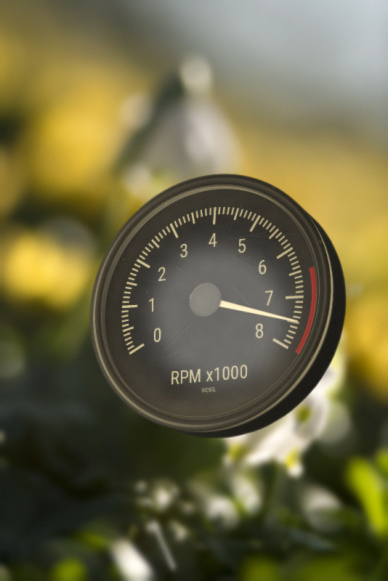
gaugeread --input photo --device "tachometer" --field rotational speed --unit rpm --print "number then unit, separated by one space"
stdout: 7500 rpm
